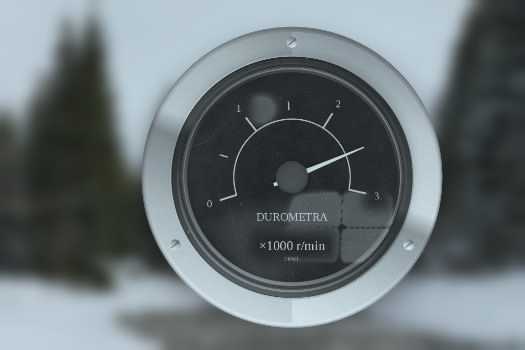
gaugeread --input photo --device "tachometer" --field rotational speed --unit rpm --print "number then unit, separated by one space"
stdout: 2500 rpm
